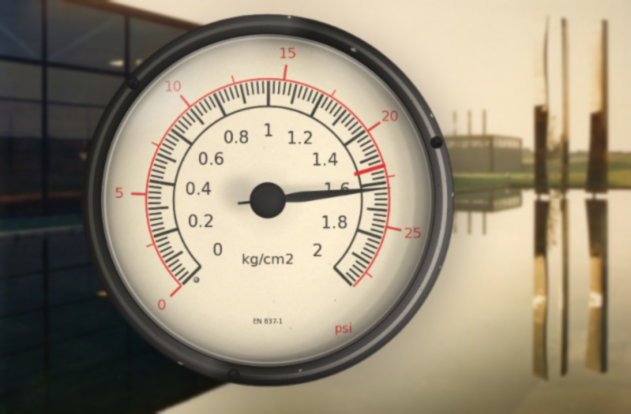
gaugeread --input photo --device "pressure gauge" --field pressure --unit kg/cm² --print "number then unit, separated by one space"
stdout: 1.62 kg/cm²
